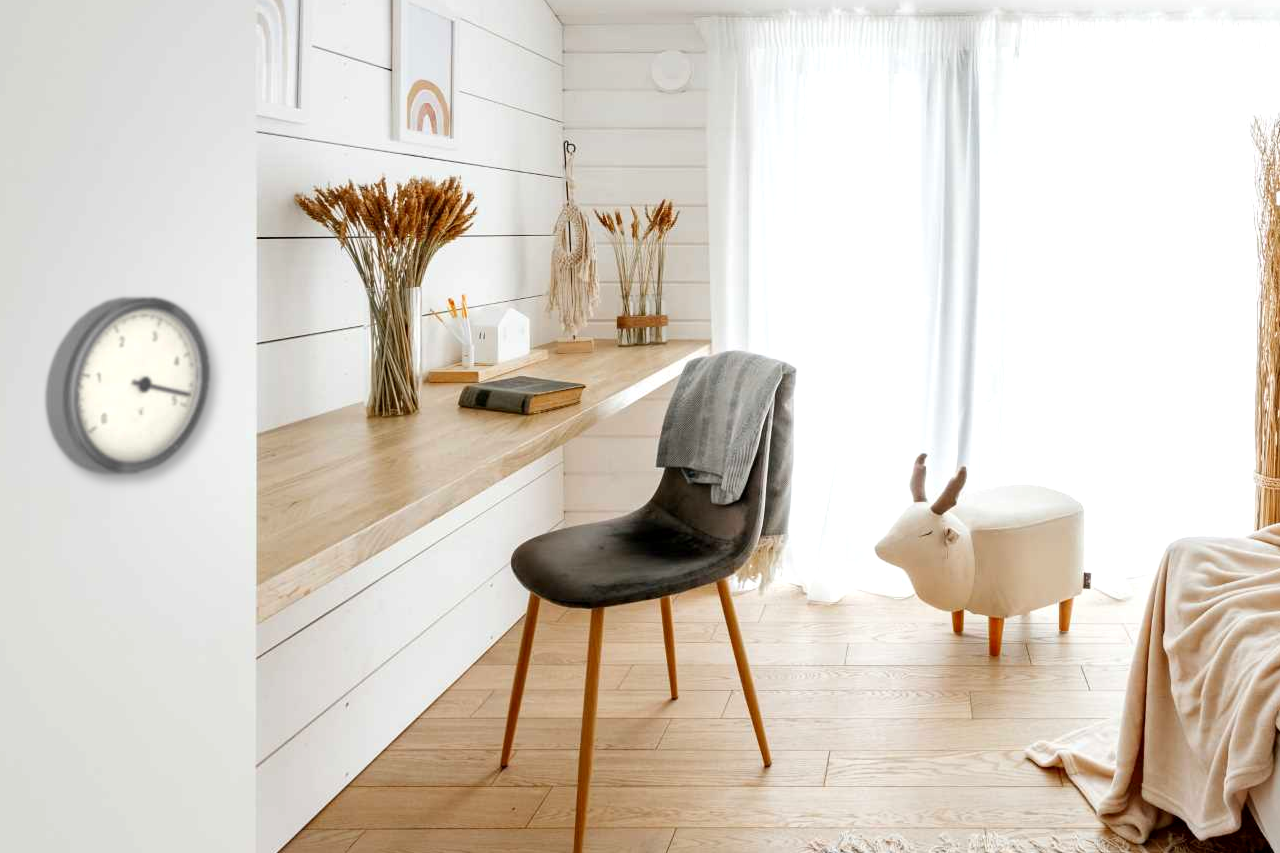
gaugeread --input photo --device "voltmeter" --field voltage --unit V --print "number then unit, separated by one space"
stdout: 4.8 V
